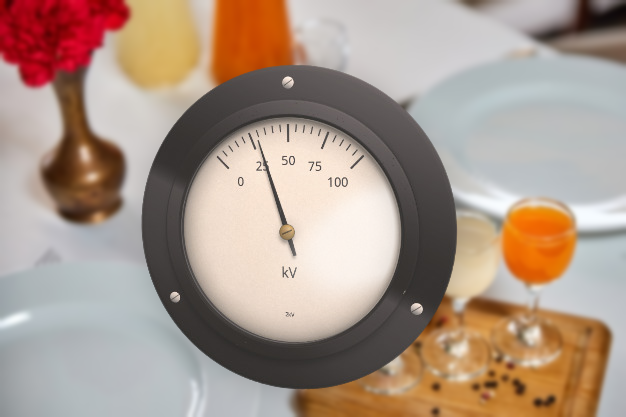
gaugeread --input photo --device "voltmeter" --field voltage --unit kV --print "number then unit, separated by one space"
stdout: 30 kV
